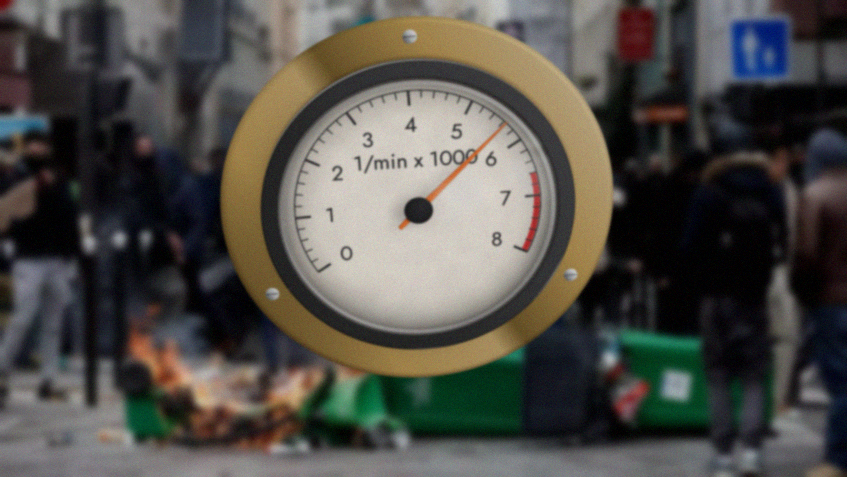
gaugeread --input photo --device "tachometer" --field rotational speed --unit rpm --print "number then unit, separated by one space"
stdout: 5600 rpm
